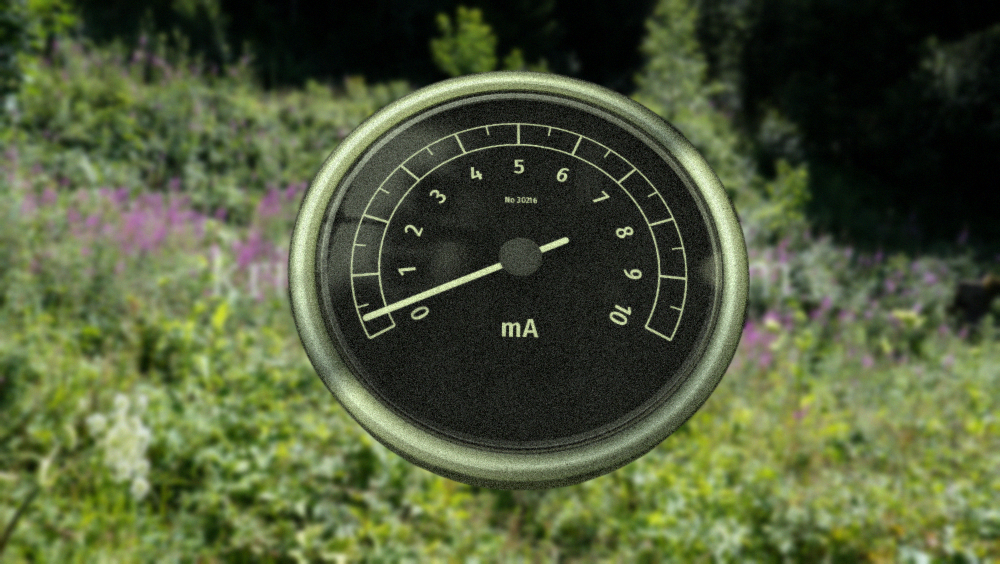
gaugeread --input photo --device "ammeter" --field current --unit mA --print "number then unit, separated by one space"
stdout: 0.25 mA
